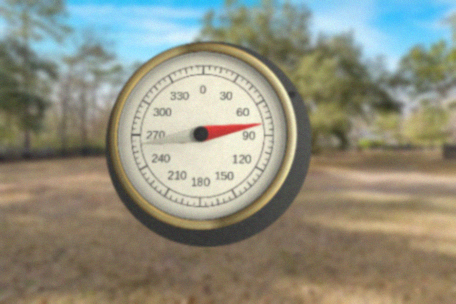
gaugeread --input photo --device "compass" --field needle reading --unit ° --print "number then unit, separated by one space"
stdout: 80 °
